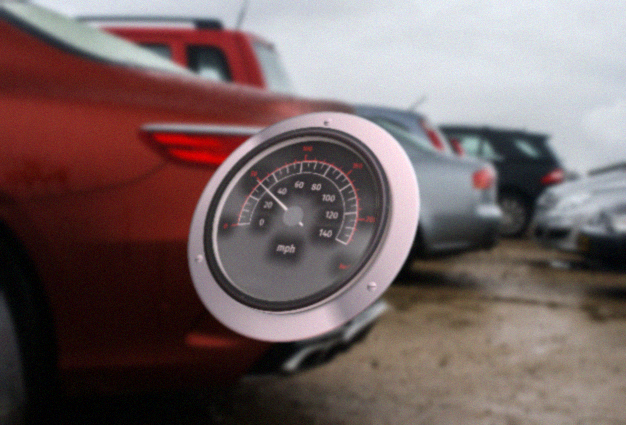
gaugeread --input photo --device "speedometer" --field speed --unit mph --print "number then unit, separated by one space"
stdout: 30 mph
